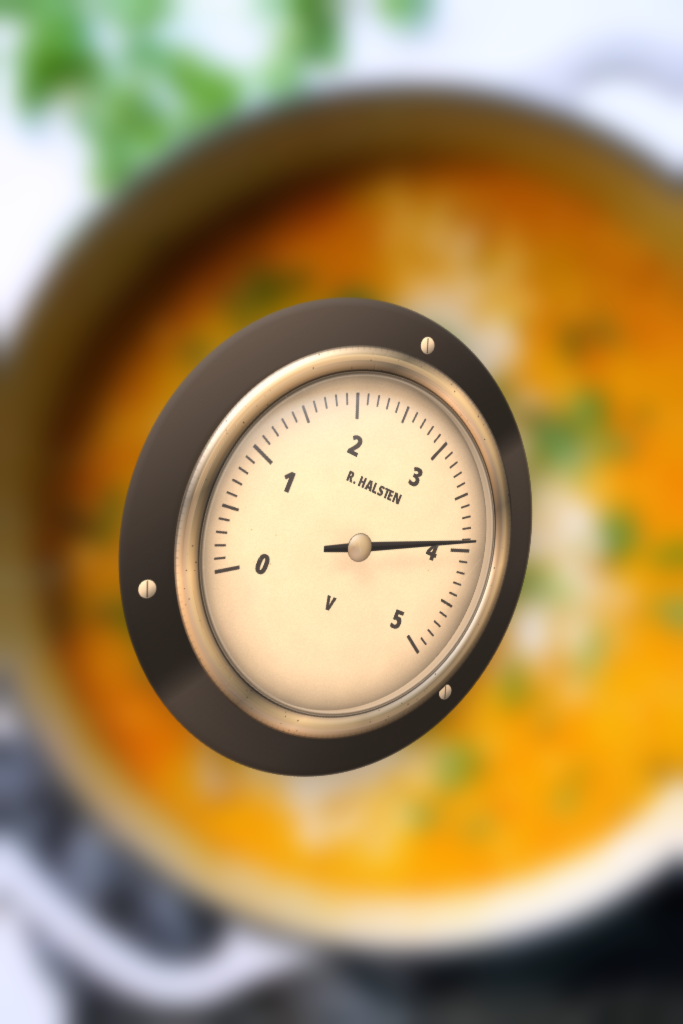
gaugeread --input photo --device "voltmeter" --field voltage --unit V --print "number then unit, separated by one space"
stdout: 3.9 V
